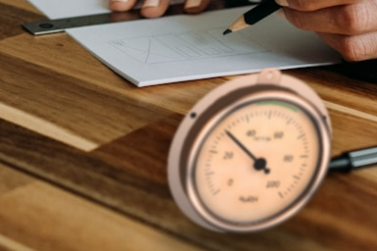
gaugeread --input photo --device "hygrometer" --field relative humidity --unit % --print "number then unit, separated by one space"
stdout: 30 %
